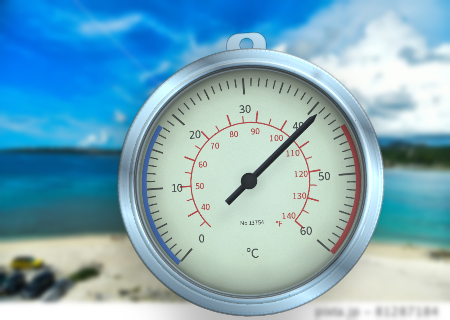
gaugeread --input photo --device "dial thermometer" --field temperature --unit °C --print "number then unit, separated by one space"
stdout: 41 °C
